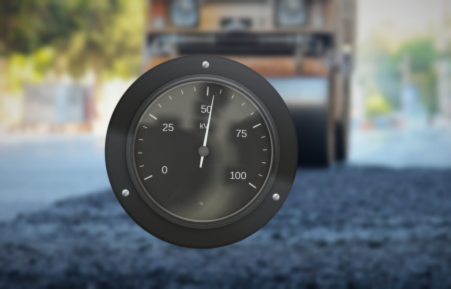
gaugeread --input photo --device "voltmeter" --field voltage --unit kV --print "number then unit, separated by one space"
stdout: 52.5 kV
